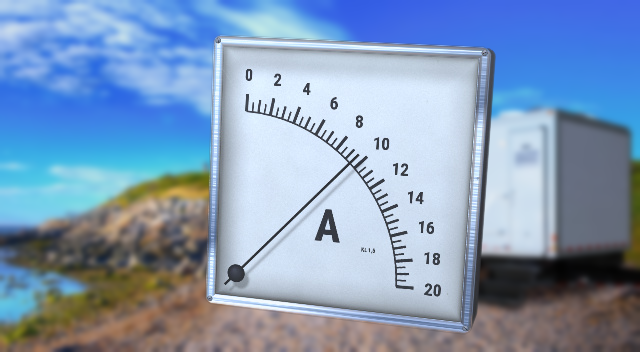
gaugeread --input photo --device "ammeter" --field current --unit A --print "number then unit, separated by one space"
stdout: 9.5 A
